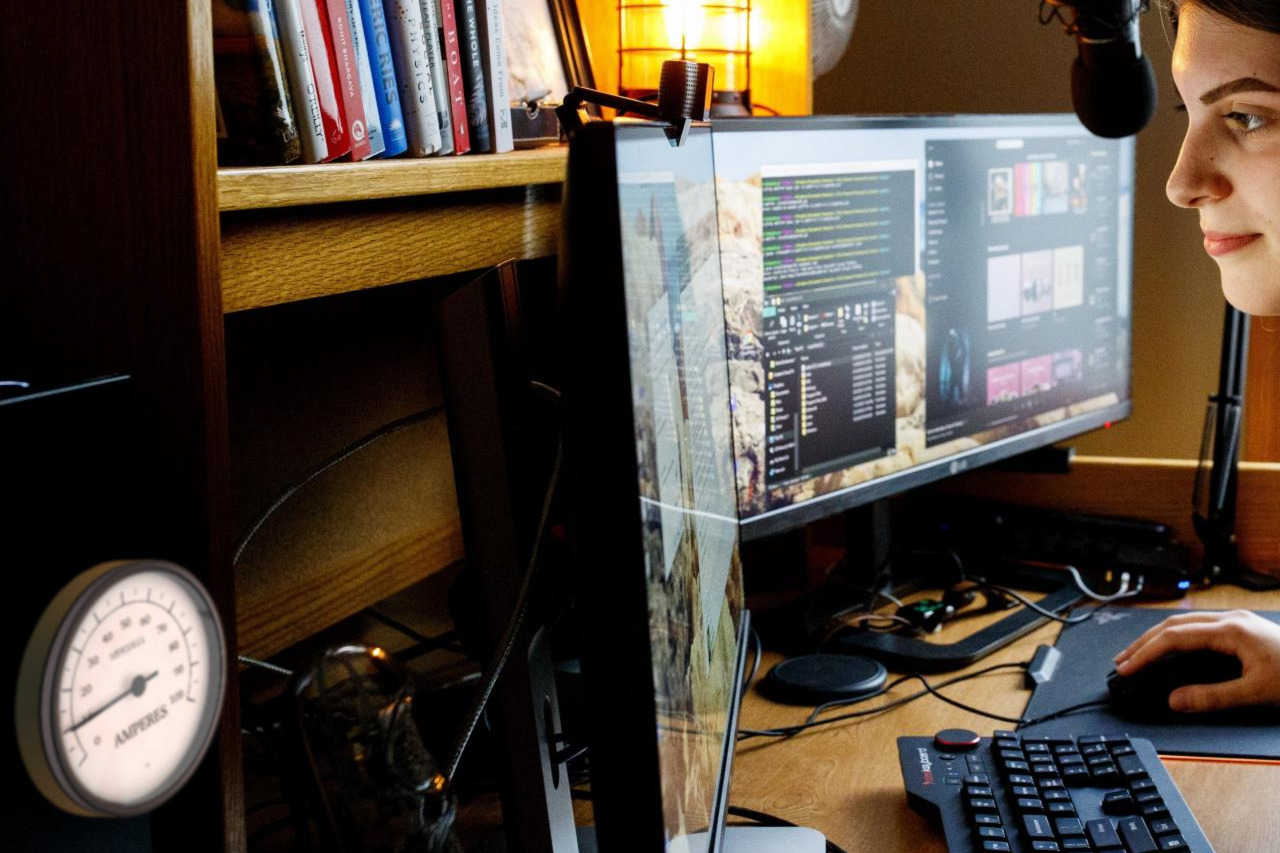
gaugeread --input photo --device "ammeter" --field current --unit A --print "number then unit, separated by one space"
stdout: 10 A
